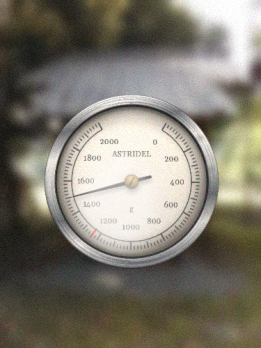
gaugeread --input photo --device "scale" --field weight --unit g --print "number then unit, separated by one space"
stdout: 1500 g
